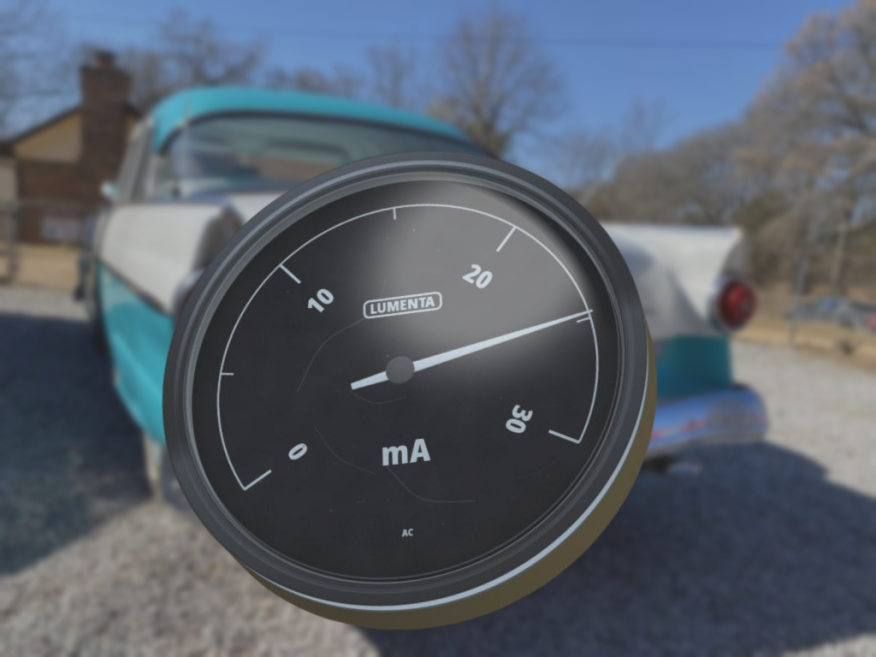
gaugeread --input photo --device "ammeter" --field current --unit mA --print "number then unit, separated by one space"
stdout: 25 mA
